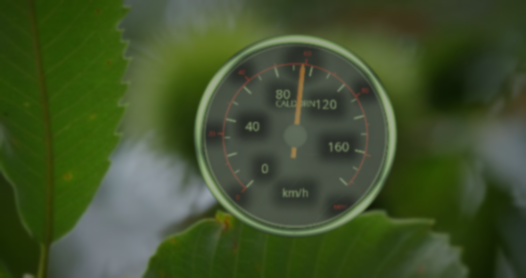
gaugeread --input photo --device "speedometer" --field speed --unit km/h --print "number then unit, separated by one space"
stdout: 95 km/h
